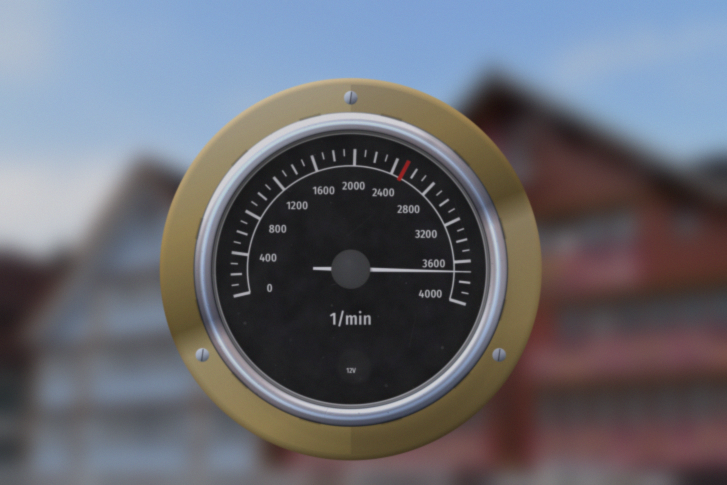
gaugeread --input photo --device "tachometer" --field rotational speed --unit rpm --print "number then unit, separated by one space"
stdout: 3700 rpm
